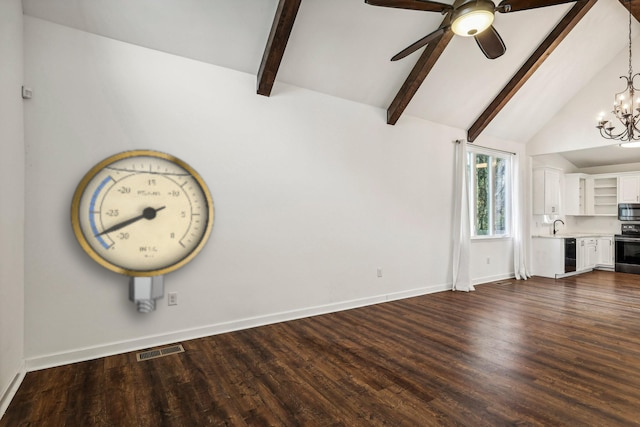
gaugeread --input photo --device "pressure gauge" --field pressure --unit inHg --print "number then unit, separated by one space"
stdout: -28 inHg
